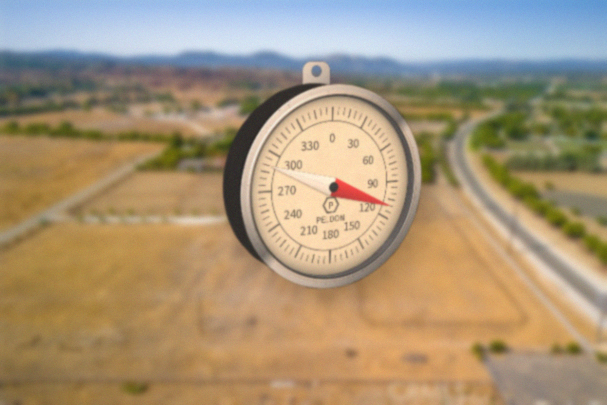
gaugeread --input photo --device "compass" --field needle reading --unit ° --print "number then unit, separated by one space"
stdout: 110 °
